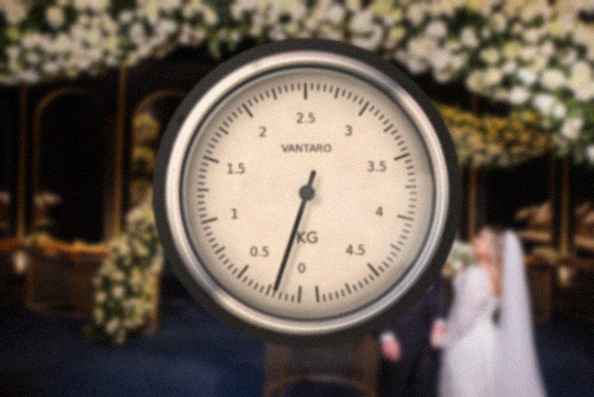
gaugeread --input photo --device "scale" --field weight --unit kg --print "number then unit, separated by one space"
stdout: 0.2 kg
